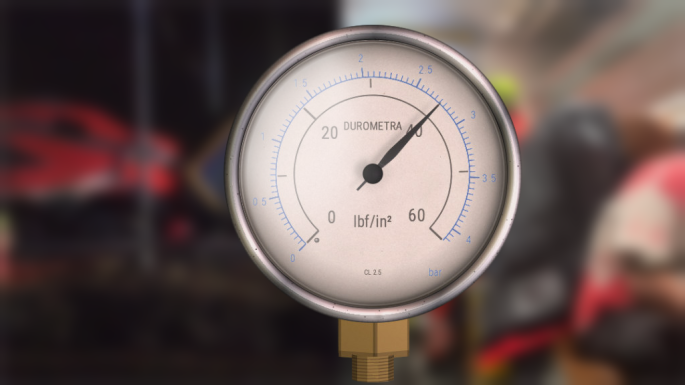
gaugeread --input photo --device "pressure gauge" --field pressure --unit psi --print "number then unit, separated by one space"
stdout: 40 psi
